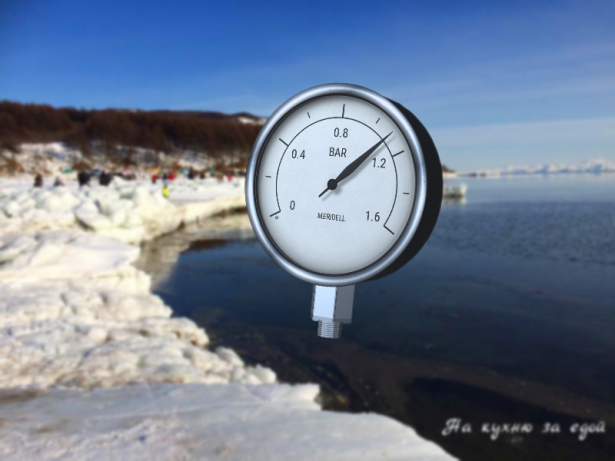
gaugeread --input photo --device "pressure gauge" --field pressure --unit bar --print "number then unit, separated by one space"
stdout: 1.1 bar
